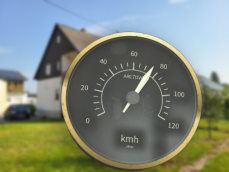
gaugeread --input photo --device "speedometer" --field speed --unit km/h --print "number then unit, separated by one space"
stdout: 75 km/h
